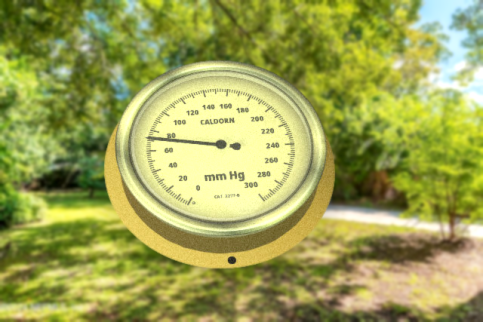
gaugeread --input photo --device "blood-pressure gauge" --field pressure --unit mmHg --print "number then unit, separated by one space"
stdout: 70 mmHg
